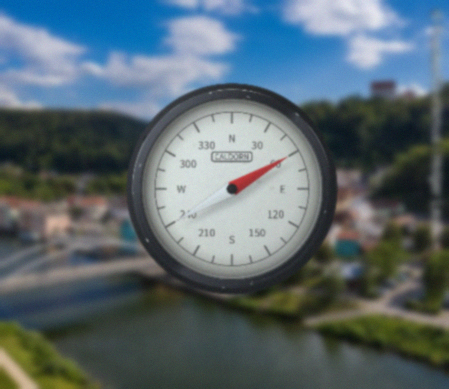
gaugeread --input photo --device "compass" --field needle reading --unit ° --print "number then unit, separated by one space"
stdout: 60 °
